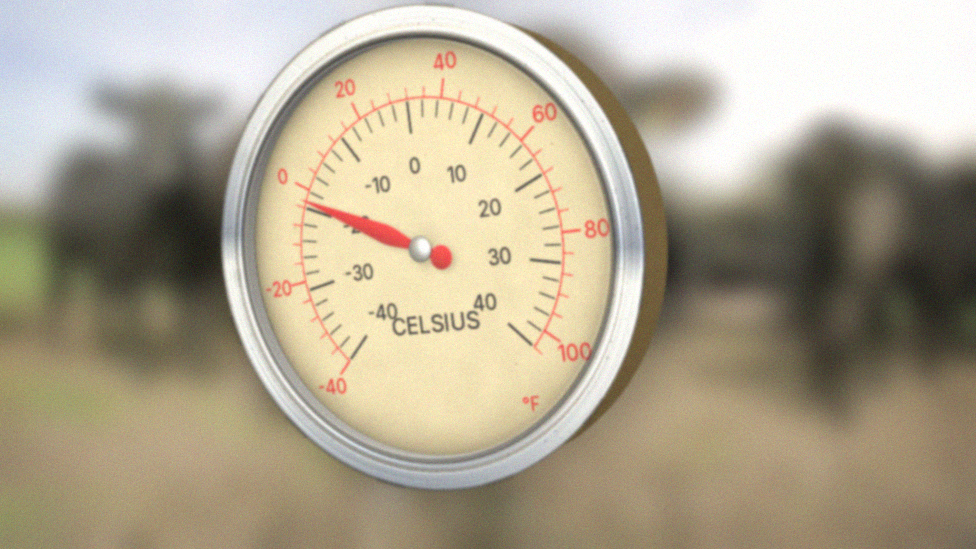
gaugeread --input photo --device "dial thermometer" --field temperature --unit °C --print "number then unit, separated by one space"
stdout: -19 °C
